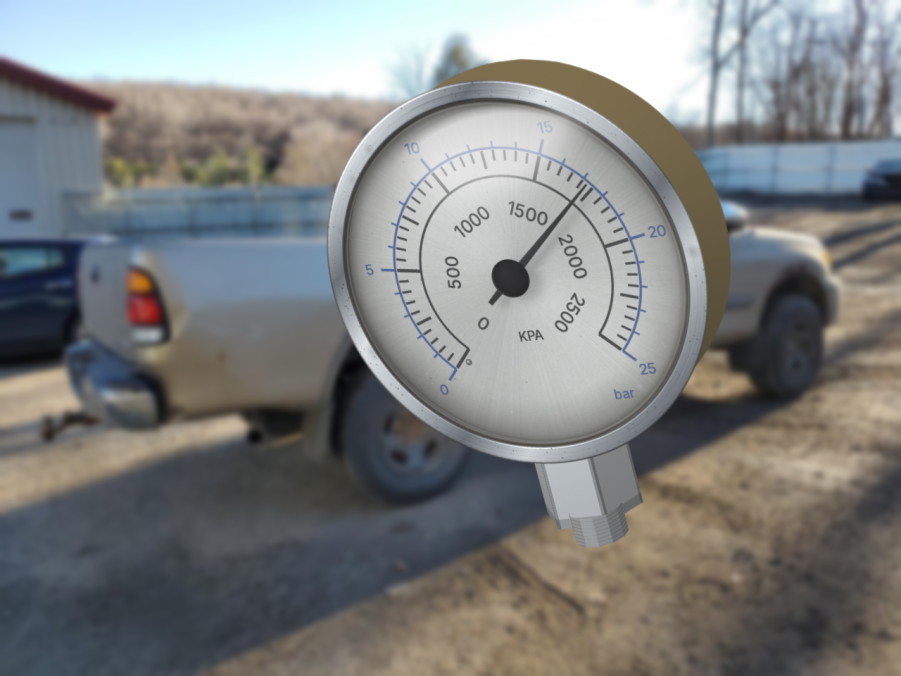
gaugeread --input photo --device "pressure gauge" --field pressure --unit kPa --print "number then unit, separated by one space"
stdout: 1725 kPa
